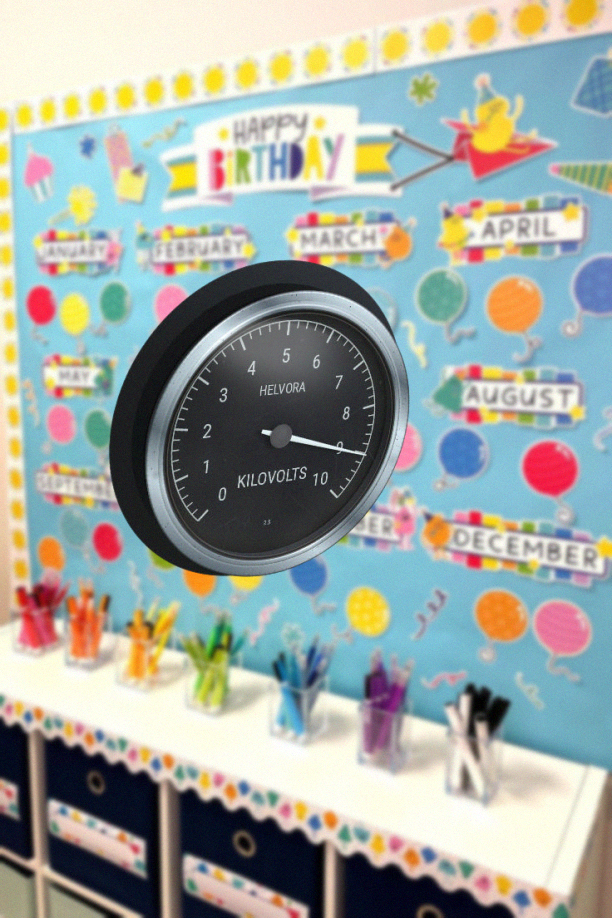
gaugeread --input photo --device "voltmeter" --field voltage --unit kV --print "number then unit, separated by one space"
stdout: 9 kV
